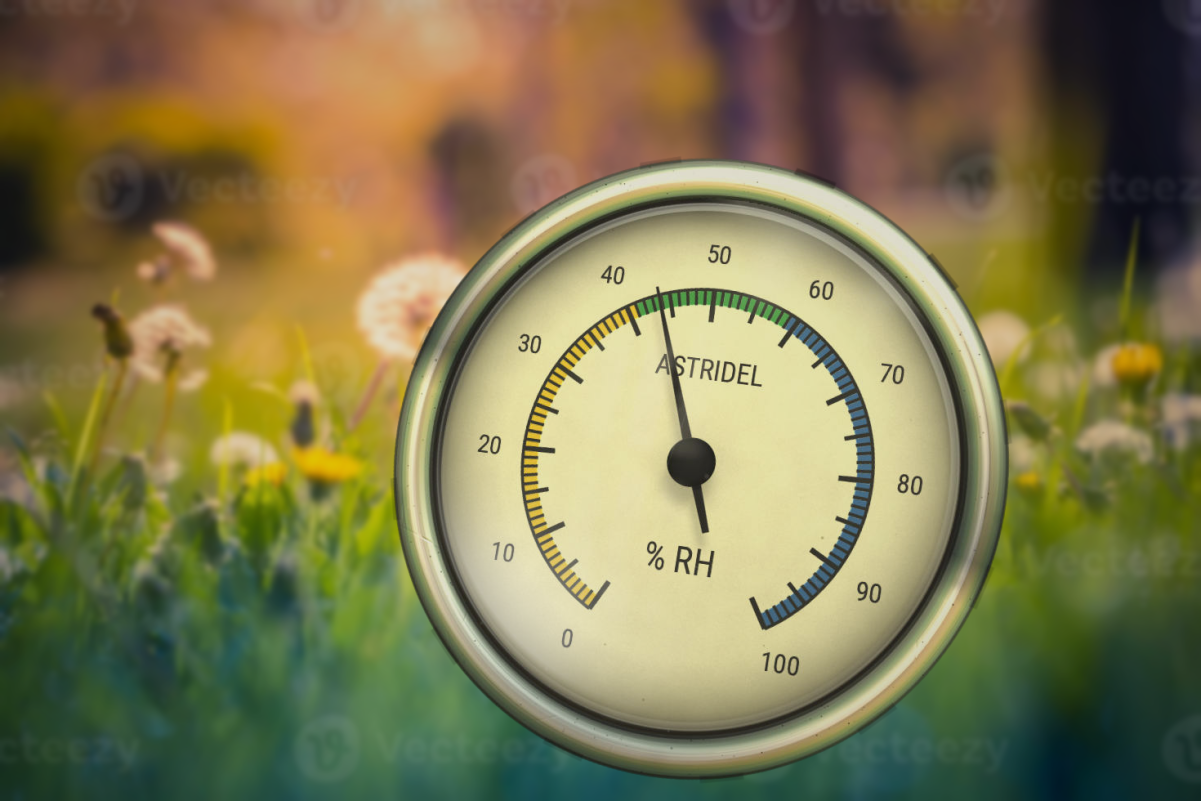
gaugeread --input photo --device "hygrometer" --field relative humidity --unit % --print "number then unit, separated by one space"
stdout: 44 %
